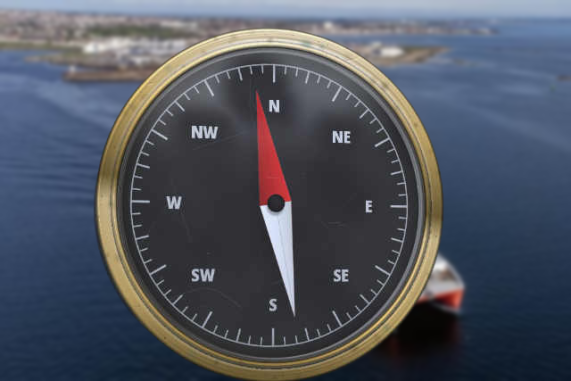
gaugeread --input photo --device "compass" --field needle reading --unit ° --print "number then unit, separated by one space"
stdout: 350 °
